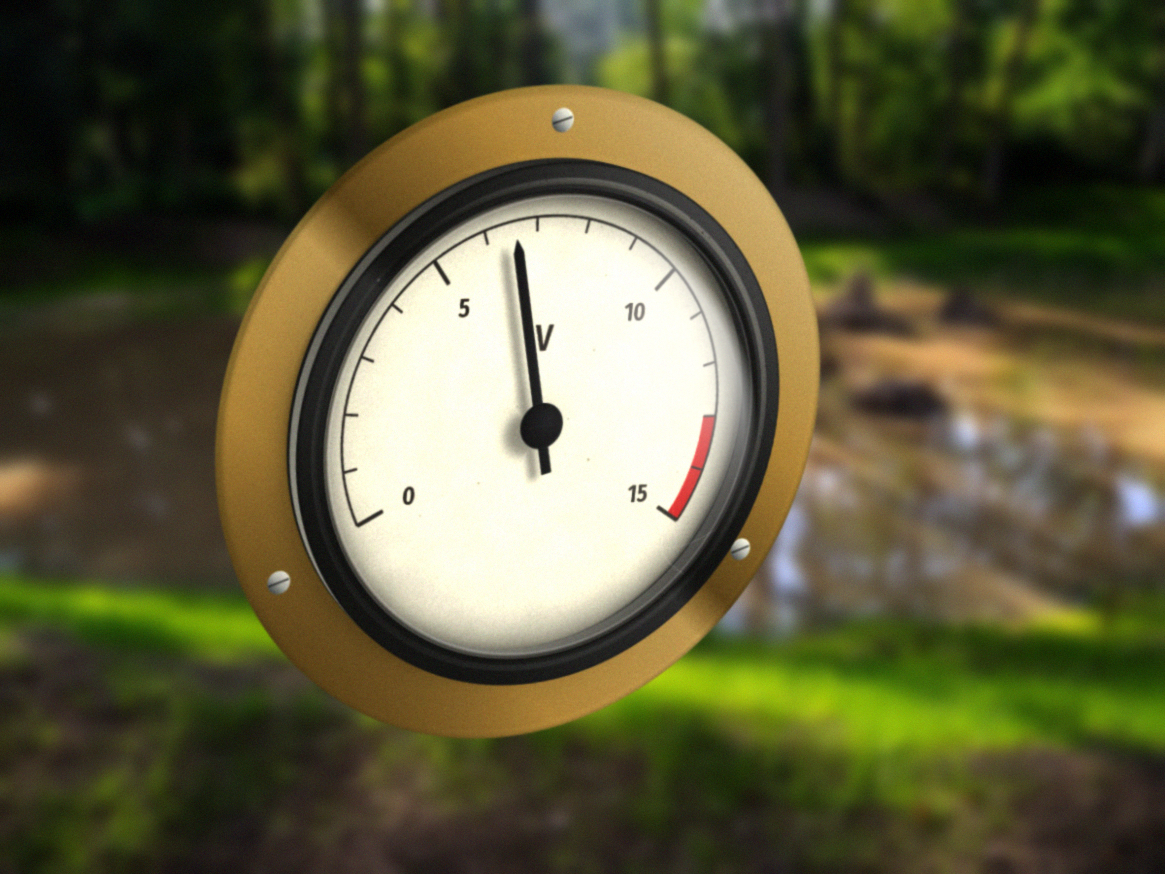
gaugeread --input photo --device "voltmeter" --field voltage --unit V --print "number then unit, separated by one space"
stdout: 6.5 V
